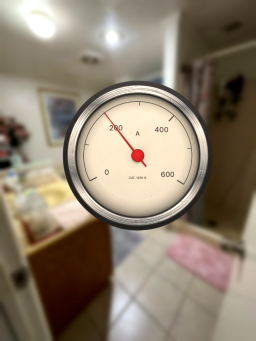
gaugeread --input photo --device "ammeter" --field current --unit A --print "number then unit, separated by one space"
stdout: 200 A
